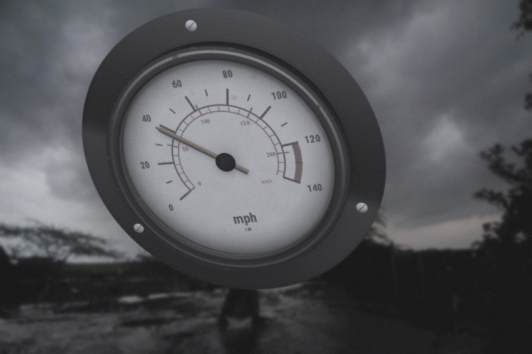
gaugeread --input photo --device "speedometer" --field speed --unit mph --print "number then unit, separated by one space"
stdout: 40 mph
